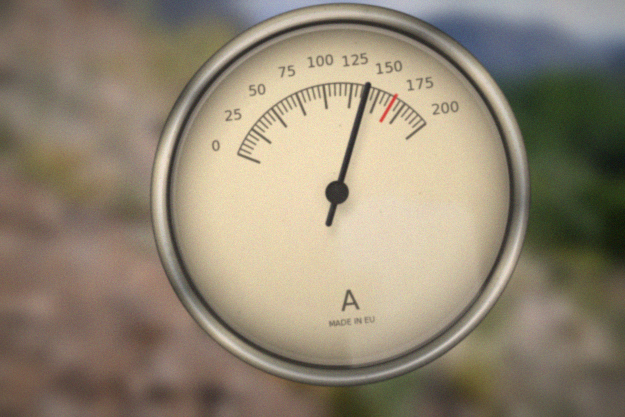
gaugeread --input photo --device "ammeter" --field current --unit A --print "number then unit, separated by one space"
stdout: 140 A
